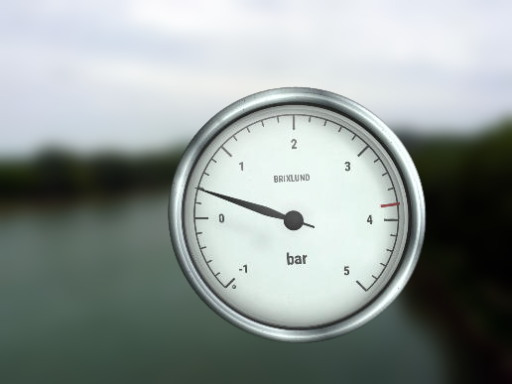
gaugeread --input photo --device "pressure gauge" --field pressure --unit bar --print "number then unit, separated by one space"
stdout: 0.4 bar
